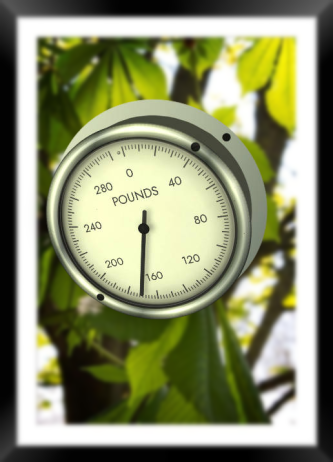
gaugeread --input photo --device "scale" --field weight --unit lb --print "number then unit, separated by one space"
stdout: 170 lb
